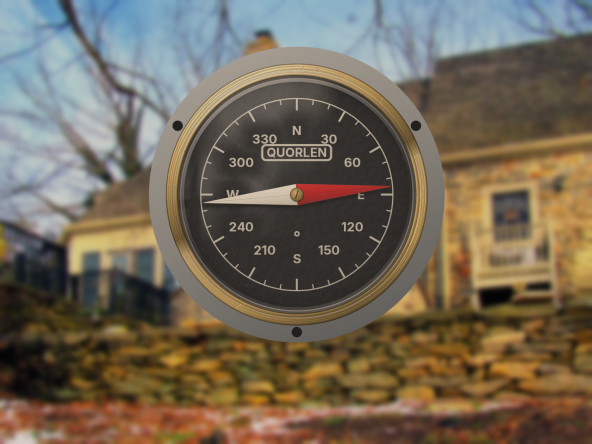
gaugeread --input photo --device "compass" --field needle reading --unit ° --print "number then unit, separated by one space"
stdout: 85 °
